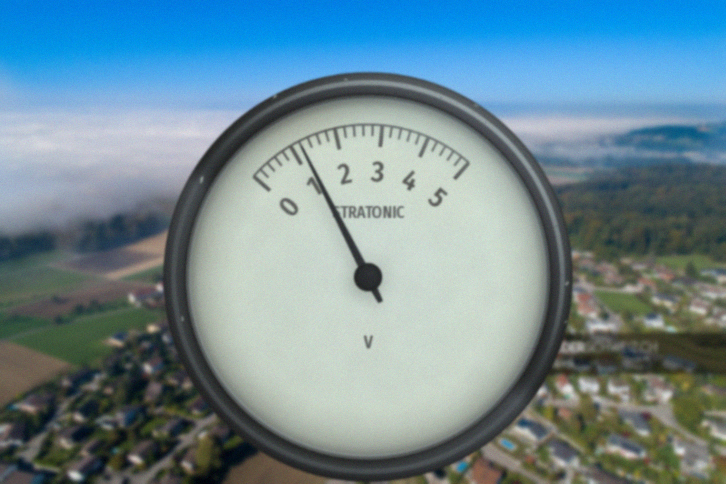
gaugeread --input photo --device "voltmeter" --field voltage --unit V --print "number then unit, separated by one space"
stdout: 1.2 V
